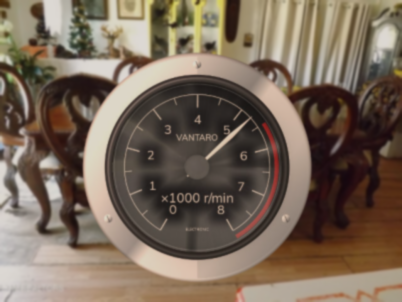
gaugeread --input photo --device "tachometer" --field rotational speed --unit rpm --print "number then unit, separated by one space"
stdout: 5250 rpm
